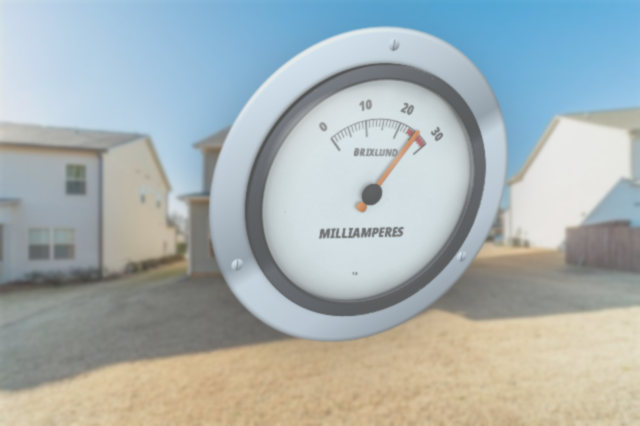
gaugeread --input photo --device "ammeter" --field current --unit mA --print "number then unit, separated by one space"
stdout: 25 mA
